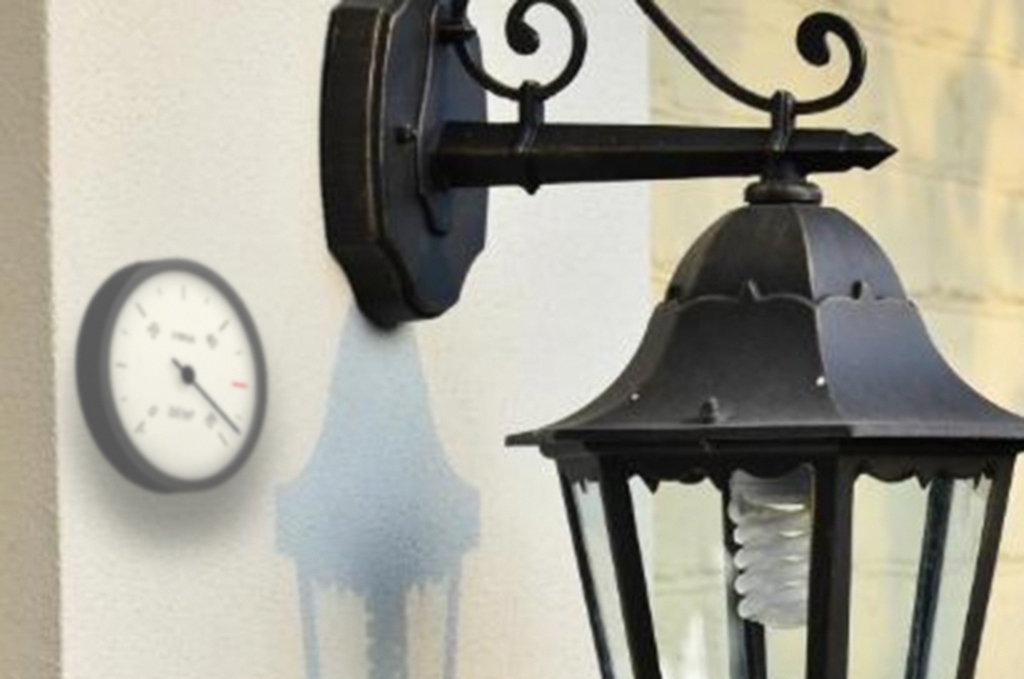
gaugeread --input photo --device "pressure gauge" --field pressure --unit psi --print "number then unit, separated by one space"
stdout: 57.5 psi
